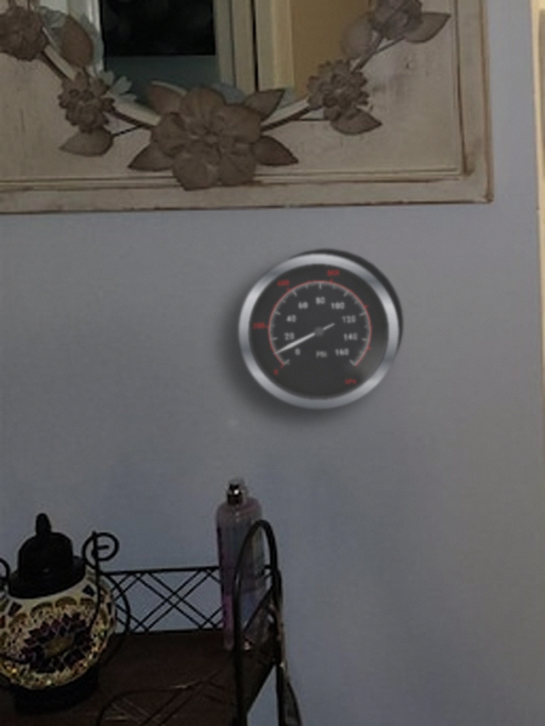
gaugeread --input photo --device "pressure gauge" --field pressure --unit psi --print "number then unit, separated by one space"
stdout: 10 psi
